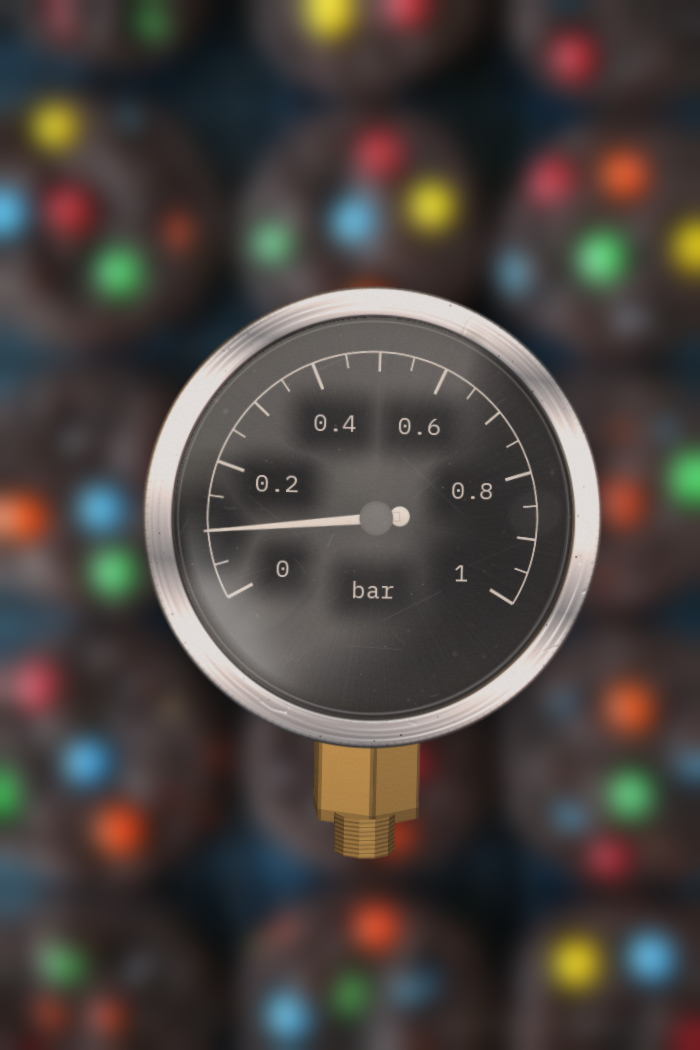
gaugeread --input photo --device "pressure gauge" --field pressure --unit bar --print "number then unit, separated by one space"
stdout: 0.1 bar
